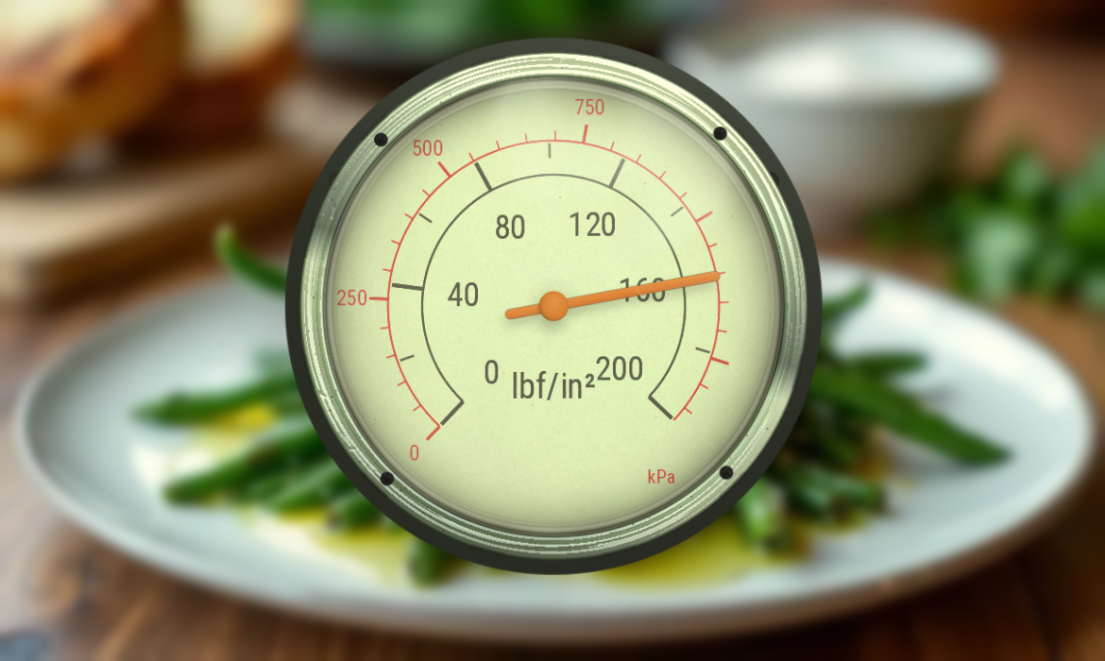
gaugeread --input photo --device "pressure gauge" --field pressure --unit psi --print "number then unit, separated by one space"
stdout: 160 psi
